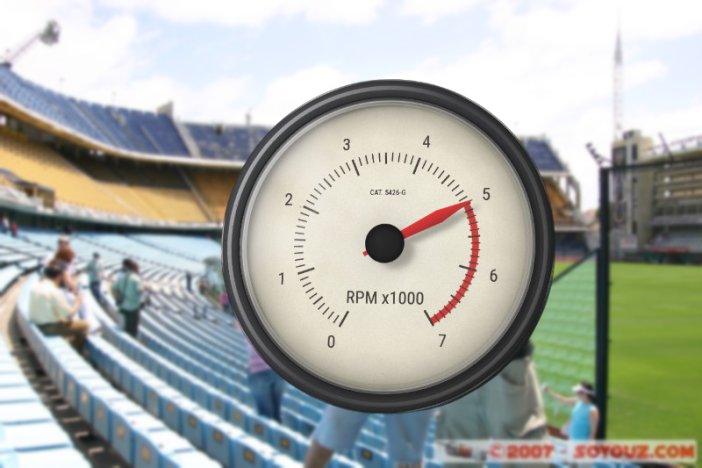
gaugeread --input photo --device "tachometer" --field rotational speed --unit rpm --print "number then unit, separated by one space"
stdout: 5000 rpm
